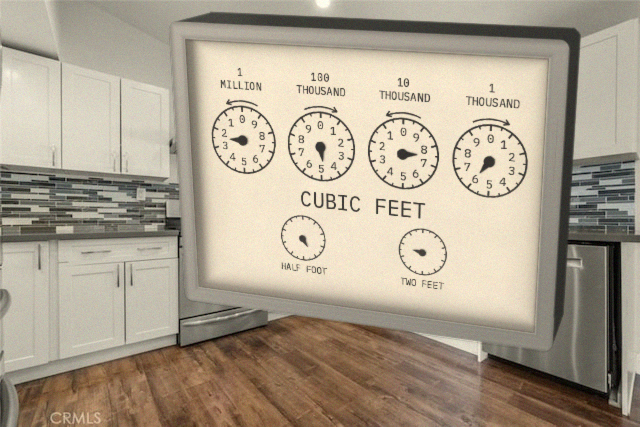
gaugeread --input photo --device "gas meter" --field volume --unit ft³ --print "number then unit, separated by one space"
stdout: 247600 ft³
